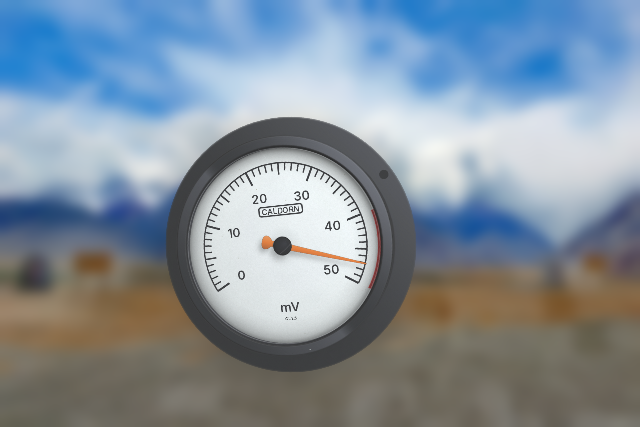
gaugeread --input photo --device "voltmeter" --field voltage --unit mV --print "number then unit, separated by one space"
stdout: 47 mV
